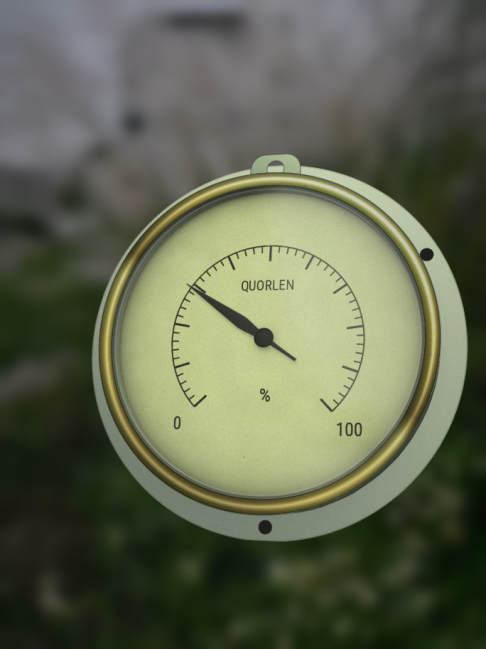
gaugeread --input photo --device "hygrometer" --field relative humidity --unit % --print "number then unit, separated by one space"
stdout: 29 %
